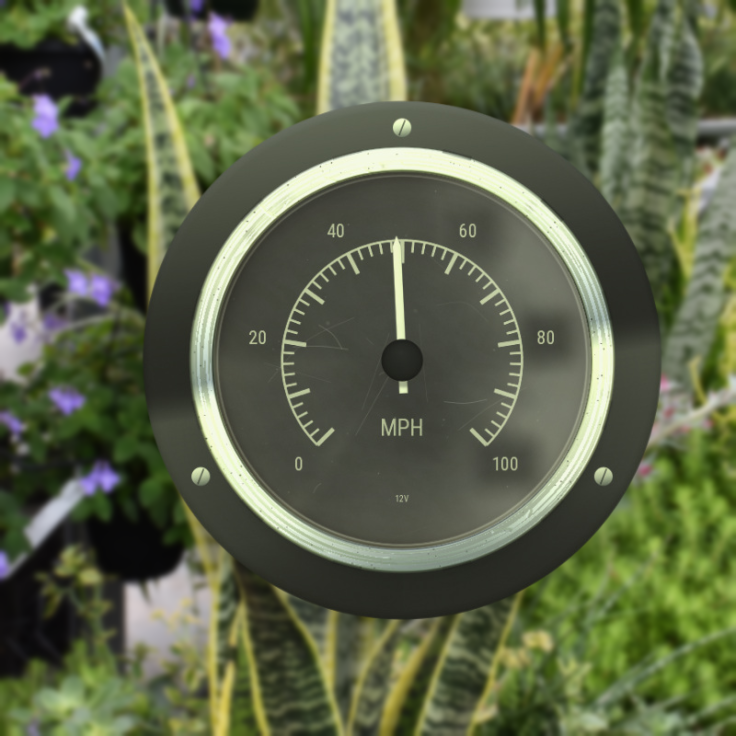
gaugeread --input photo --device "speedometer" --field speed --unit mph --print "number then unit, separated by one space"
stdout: 49 mph
